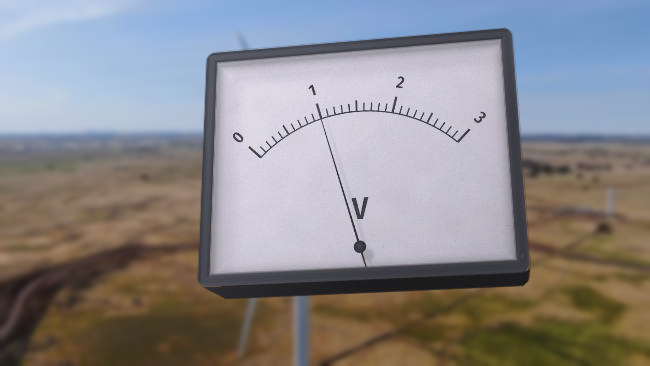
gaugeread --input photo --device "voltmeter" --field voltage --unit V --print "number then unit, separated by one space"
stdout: 1 V
